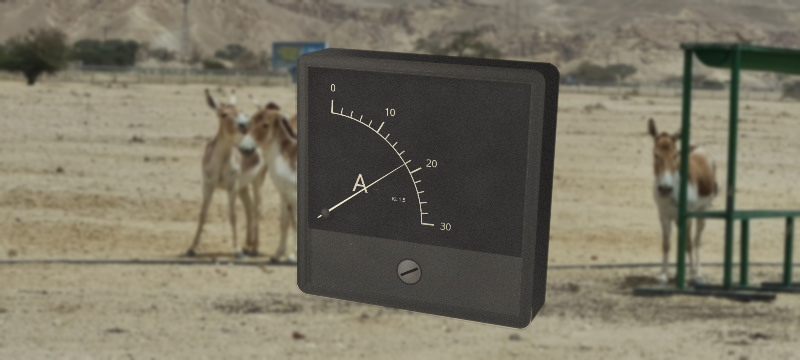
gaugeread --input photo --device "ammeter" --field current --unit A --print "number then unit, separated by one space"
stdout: 18 A
